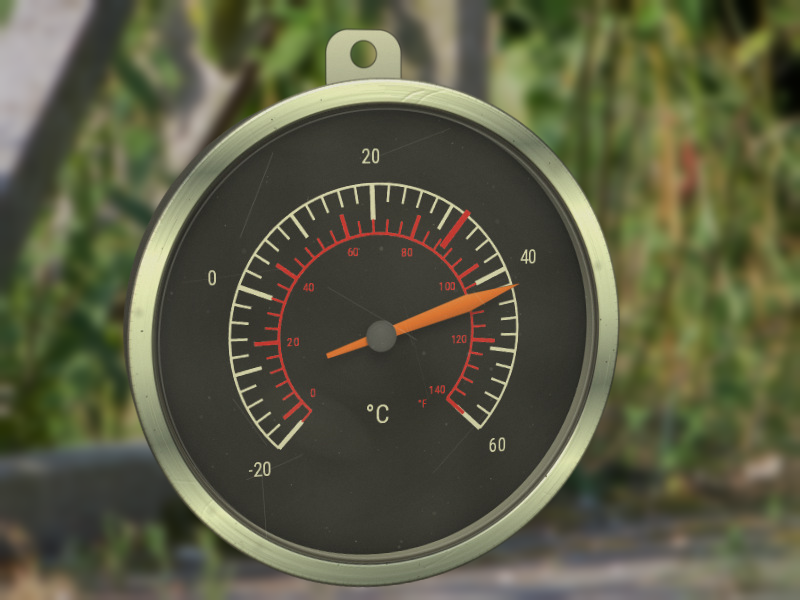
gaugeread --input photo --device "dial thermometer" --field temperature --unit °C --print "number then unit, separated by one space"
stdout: 42 °C
